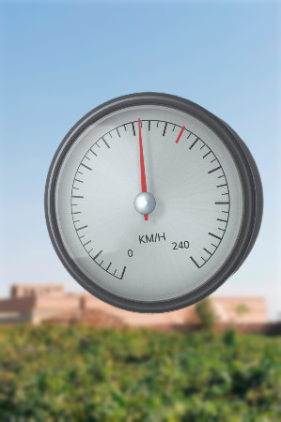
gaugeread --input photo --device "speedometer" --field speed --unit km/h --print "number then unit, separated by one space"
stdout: 125 km/h
